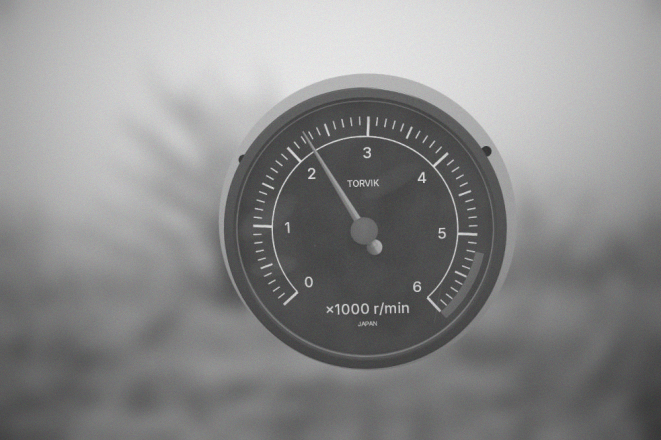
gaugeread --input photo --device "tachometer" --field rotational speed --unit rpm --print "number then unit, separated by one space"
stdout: 2250 rpm
